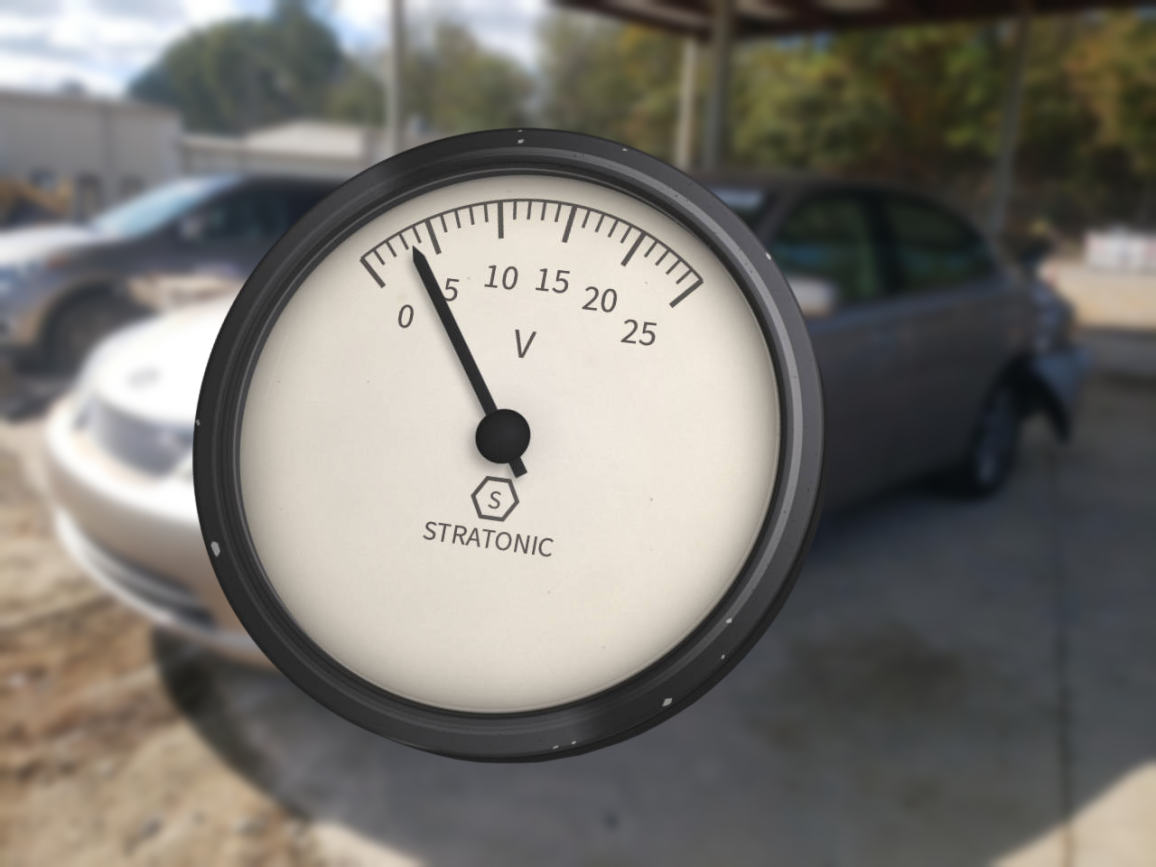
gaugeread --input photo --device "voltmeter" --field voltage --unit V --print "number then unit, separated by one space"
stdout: 3.5 V
